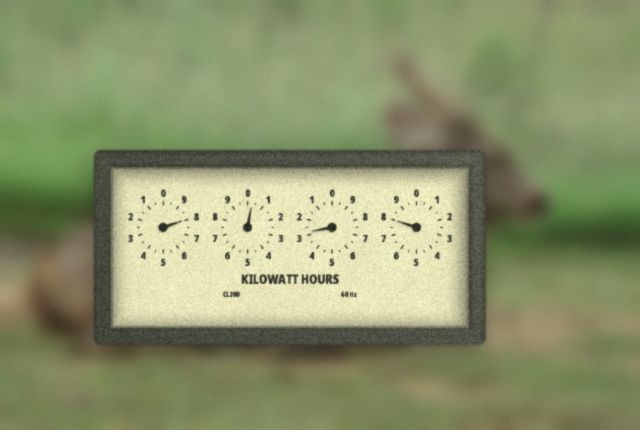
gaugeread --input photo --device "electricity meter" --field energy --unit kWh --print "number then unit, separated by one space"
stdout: 8028 kWh
